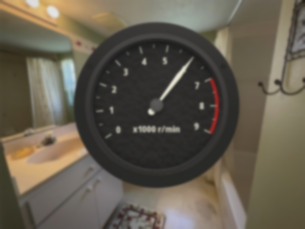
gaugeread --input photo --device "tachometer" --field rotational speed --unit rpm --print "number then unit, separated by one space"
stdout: 6000 rpm
